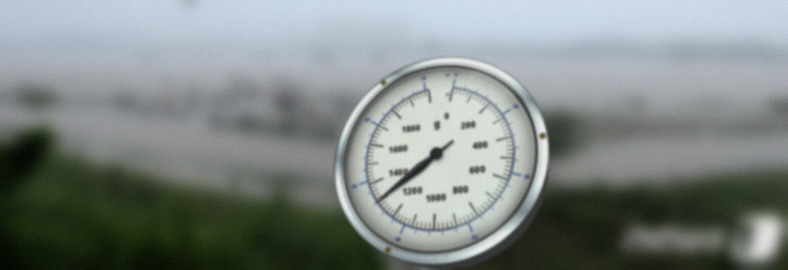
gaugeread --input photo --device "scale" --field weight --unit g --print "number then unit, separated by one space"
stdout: 1300 g
